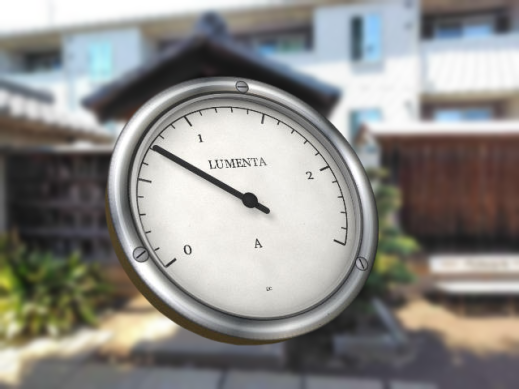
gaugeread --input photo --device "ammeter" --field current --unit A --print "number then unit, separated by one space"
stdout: 0.7 A
